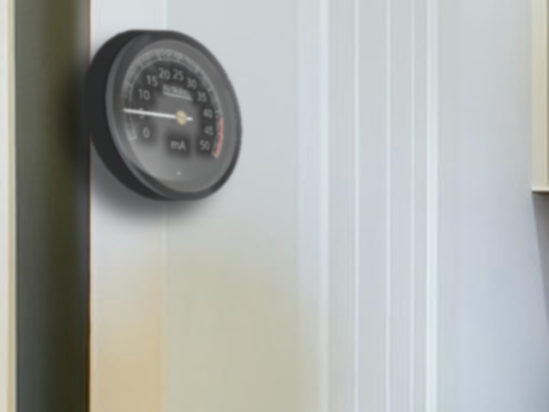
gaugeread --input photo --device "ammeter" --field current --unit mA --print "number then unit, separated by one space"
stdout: 5 mA
